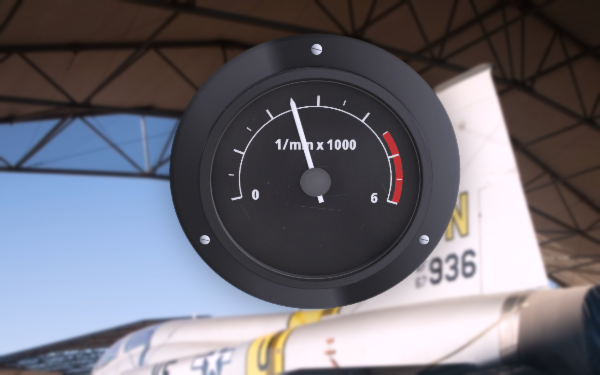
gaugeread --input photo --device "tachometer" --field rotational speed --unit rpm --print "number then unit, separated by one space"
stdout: 2500 rpm
